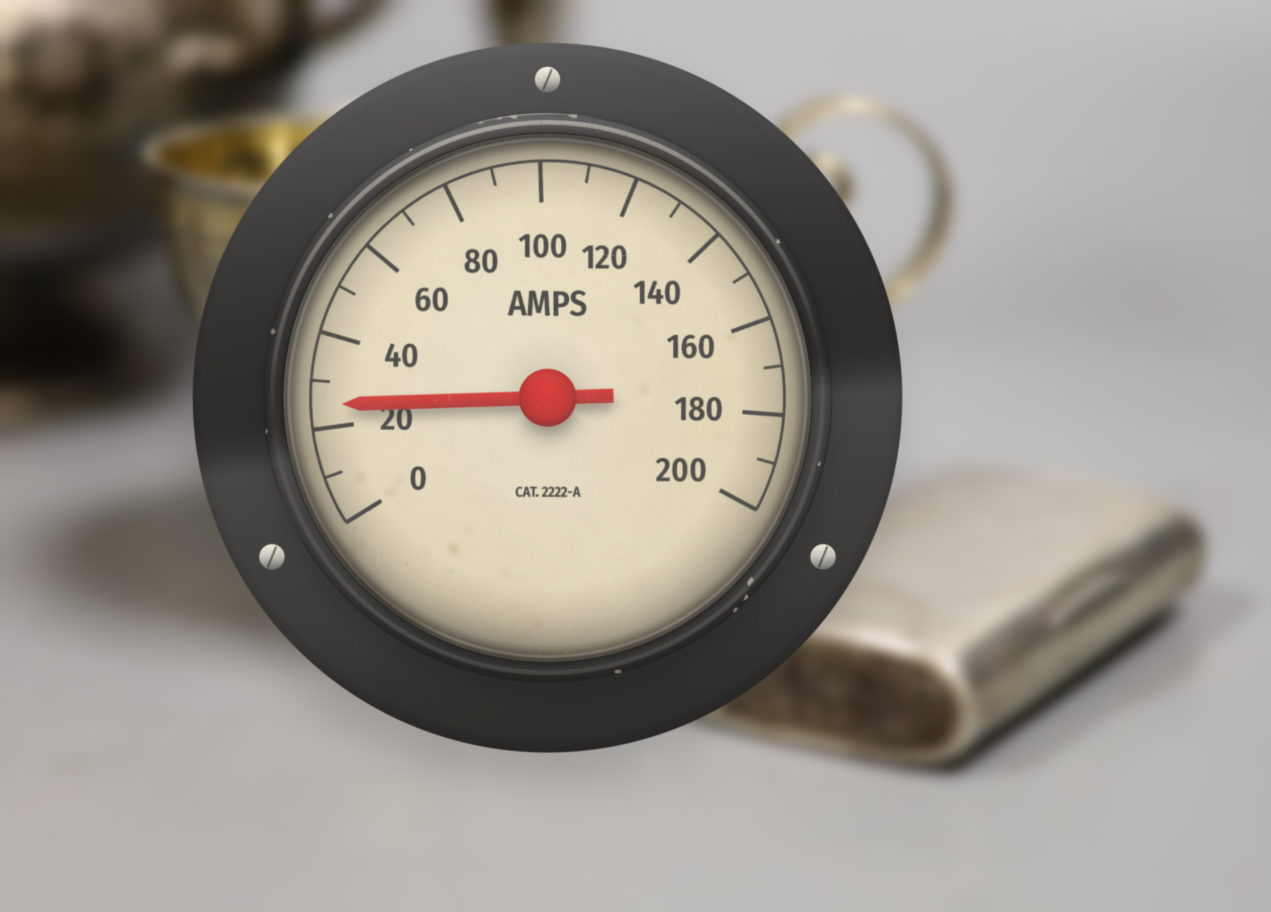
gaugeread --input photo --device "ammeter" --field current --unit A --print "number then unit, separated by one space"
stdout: 25 A
